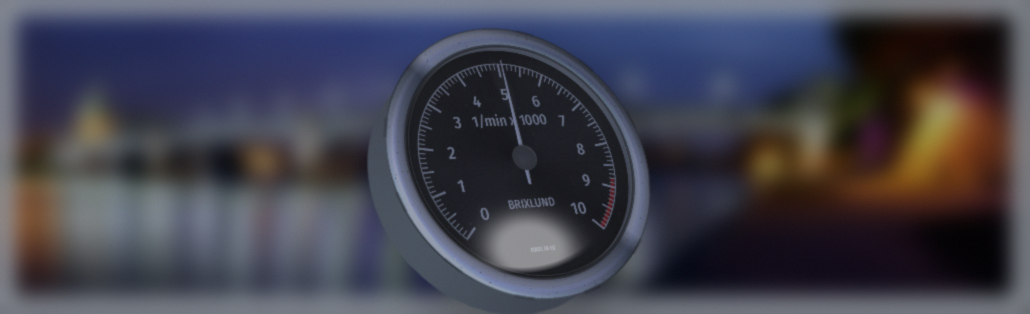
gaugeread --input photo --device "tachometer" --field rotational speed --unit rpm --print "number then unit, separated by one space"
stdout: 5000 rpm
